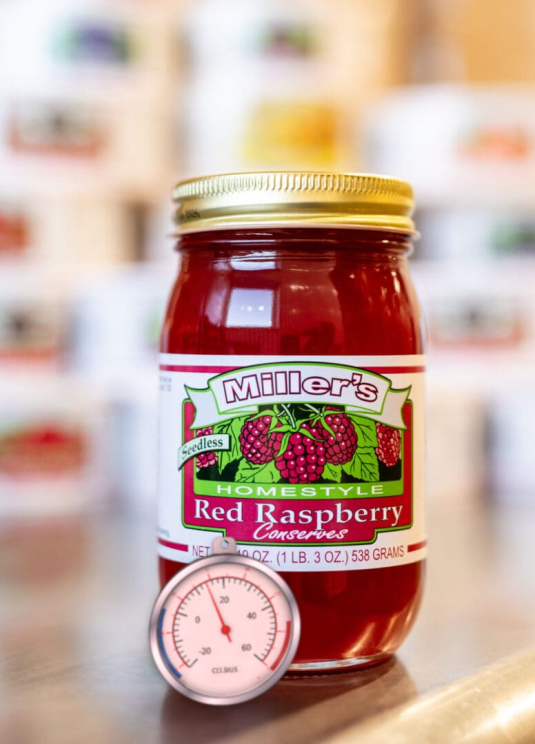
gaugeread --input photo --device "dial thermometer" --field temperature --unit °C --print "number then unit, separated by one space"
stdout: 14 °C
